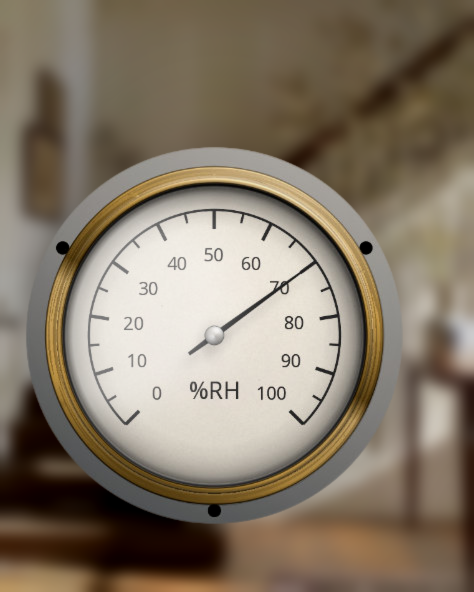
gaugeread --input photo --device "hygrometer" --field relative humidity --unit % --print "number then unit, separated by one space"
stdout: 70 %
